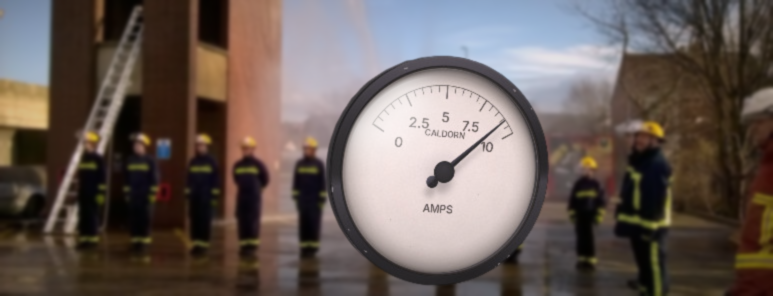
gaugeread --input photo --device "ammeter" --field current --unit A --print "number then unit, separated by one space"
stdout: 9 A
